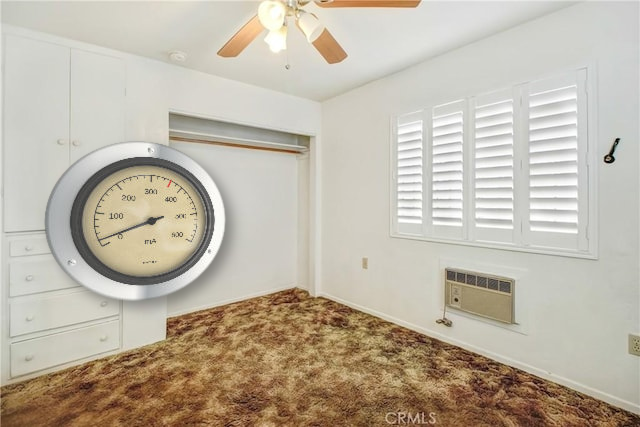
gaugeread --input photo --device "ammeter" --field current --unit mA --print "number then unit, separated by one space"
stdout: 20 mA
